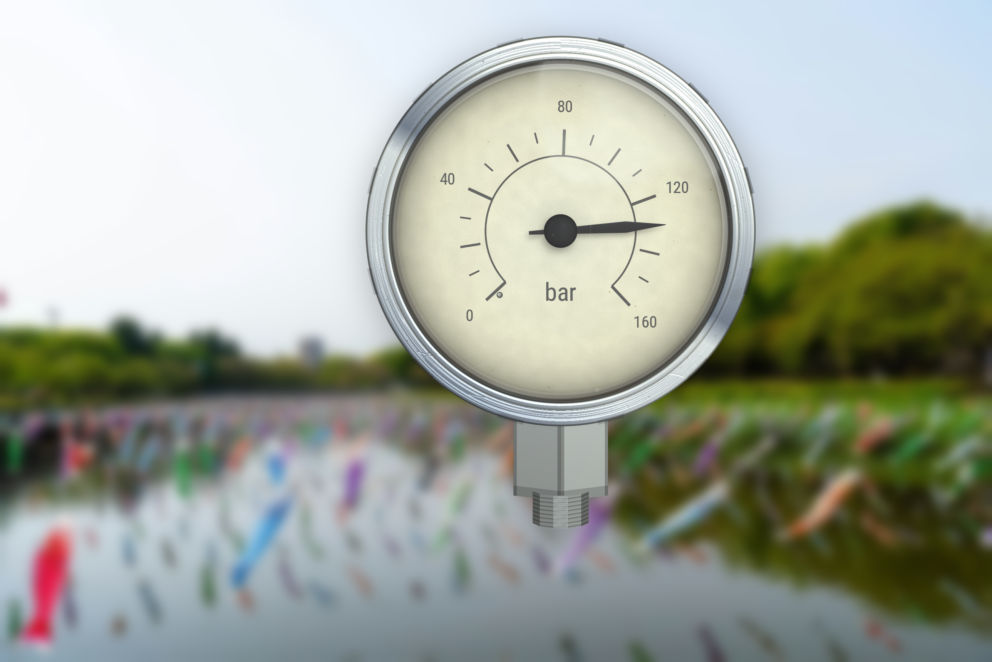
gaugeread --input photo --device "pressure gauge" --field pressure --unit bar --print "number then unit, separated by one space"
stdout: 130 bar
